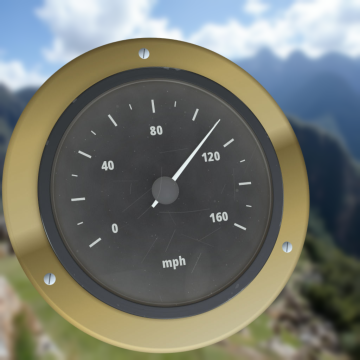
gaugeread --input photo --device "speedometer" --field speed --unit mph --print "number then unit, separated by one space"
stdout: 110 mph
